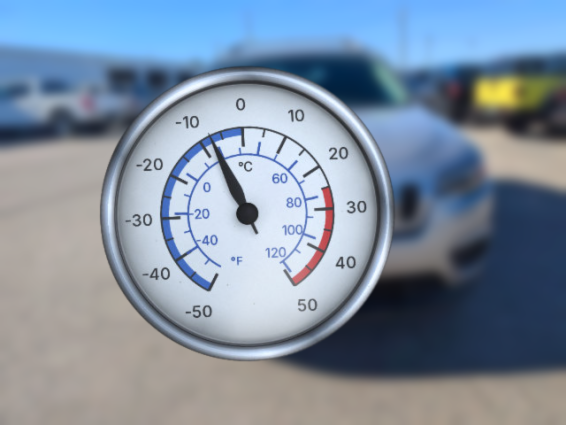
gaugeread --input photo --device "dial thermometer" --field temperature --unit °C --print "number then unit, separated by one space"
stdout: -7.5 °C
